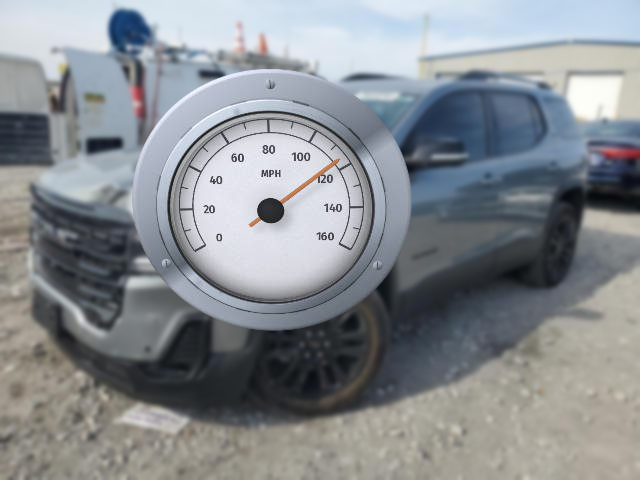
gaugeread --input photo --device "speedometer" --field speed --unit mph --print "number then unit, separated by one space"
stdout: 115 mph
